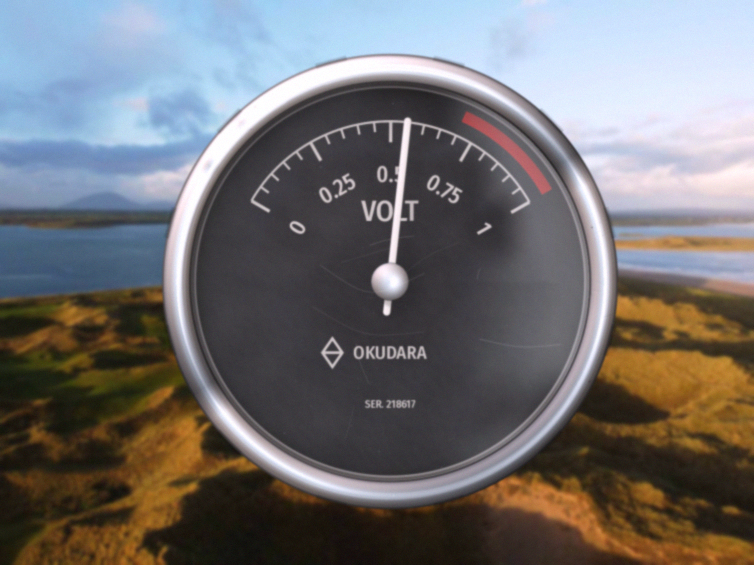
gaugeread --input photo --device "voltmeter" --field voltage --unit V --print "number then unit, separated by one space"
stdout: 0.55 V
